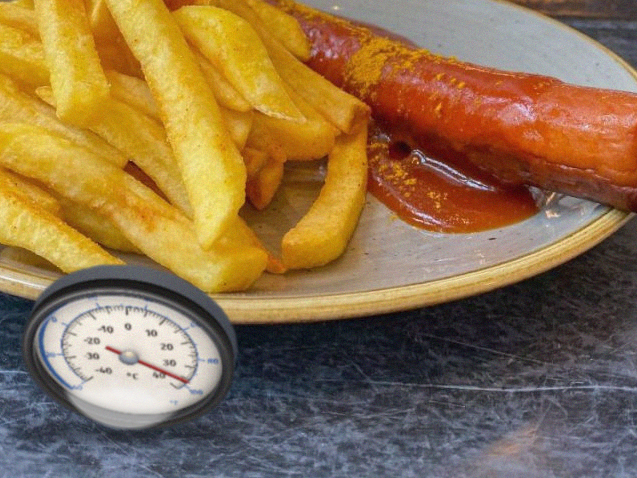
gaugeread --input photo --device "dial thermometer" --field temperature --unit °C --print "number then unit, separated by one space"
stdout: 35 °C
